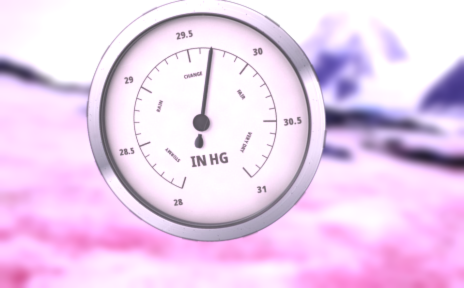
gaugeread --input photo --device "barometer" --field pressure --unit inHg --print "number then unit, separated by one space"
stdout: 29.7 inHg
